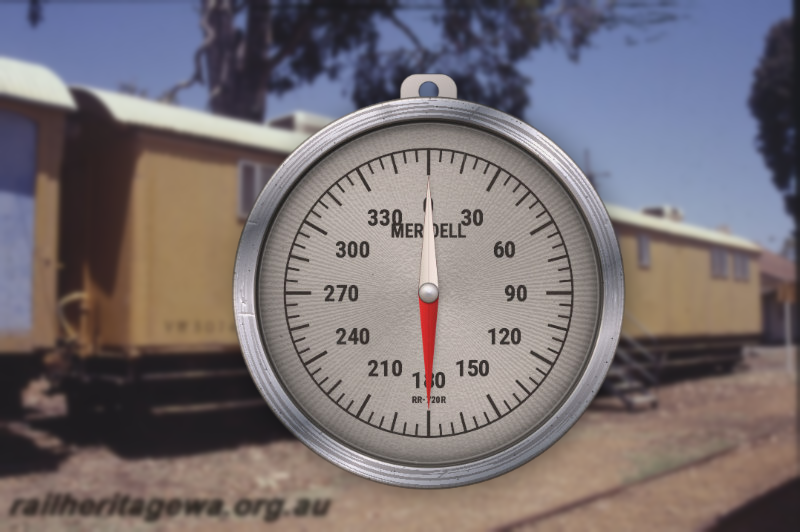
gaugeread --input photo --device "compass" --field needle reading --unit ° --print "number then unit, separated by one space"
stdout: 180 °
